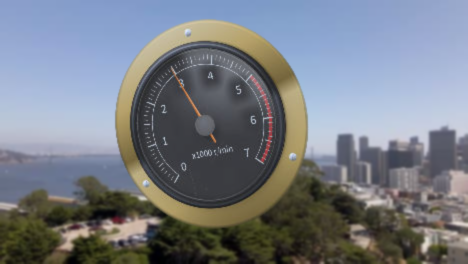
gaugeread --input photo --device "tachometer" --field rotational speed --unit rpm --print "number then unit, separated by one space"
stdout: 3000 rpm
